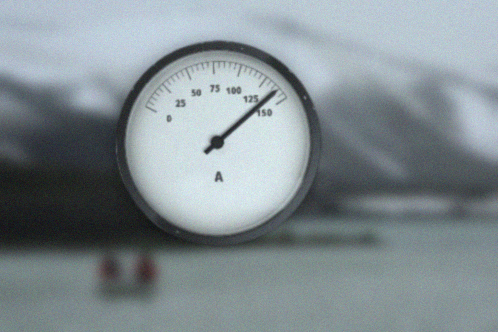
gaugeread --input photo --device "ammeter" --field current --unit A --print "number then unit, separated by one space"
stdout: 140 A
